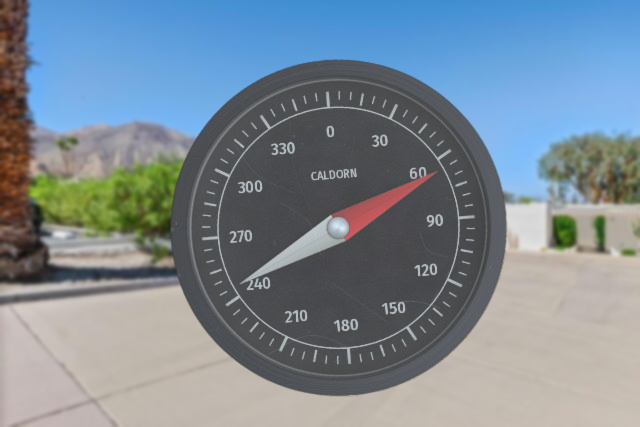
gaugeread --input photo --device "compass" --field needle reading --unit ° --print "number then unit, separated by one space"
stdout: 65 °
